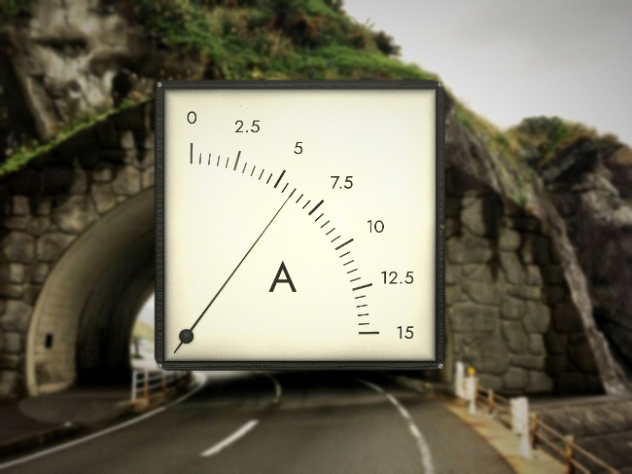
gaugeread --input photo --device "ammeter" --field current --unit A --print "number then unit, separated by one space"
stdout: 6 A
